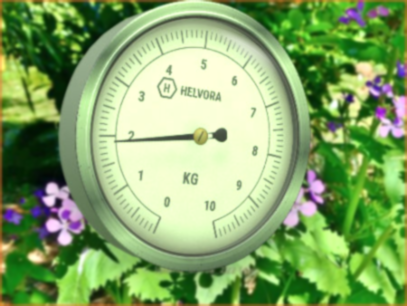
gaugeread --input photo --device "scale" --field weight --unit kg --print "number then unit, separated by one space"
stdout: 1.9 kg
